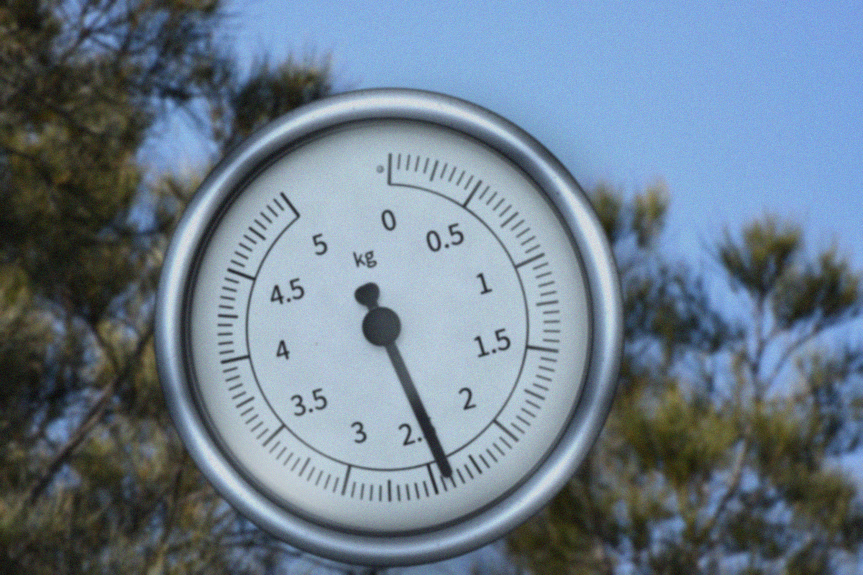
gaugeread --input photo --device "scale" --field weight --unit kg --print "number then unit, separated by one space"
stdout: 2.4 kg
